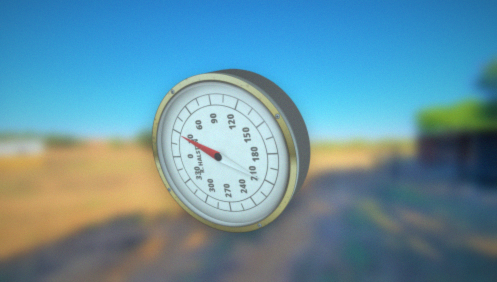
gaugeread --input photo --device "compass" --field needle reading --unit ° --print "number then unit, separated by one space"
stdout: 30 °
